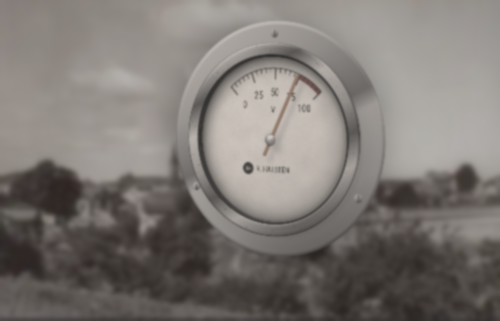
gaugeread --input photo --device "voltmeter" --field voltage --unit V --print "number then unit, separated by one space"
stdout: 75 V
